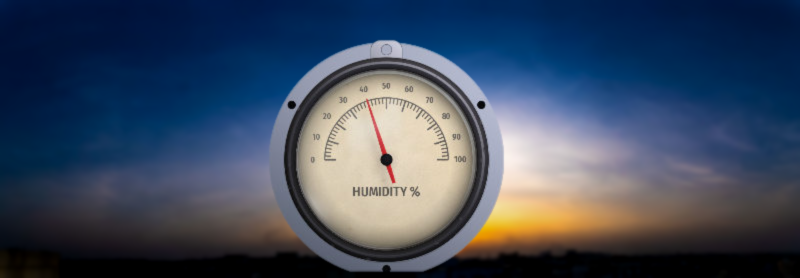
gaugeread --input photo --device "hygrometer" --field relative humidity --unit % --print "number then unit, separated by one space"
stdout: 40 %
